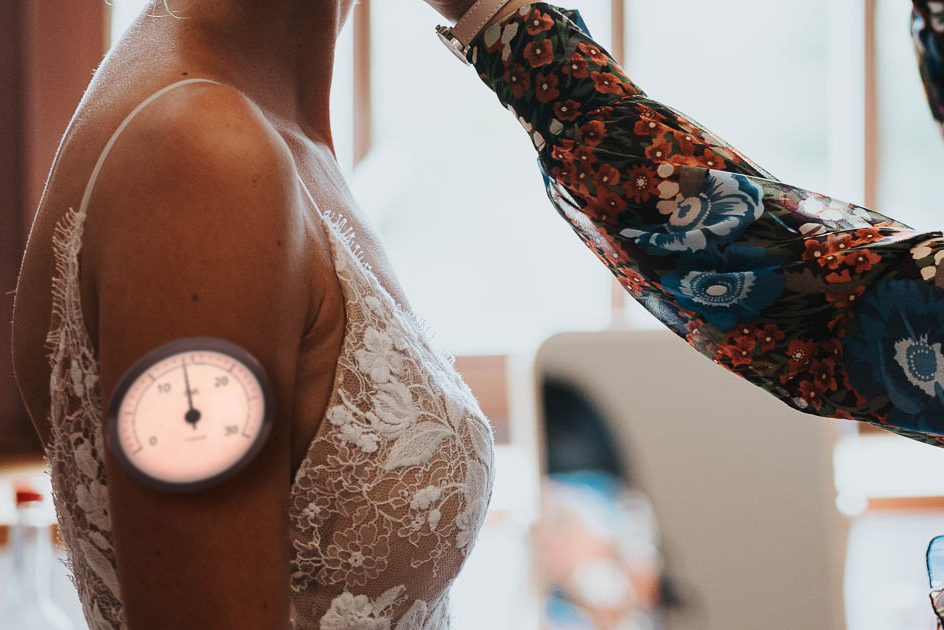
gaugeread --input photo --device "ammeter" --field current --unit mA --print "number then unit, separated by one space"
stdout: 14 mA
